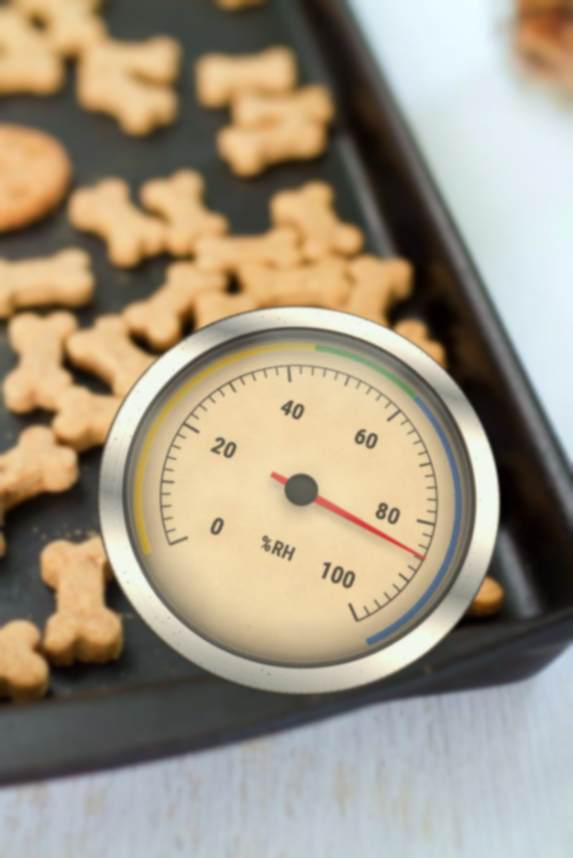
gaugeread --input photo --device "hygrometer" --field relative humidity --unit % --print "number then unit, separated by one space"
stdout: 86 %
